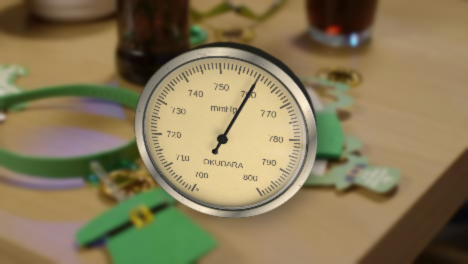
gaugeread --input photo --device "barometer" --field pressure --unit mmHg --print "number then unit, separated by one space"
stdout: 760 mmHg
